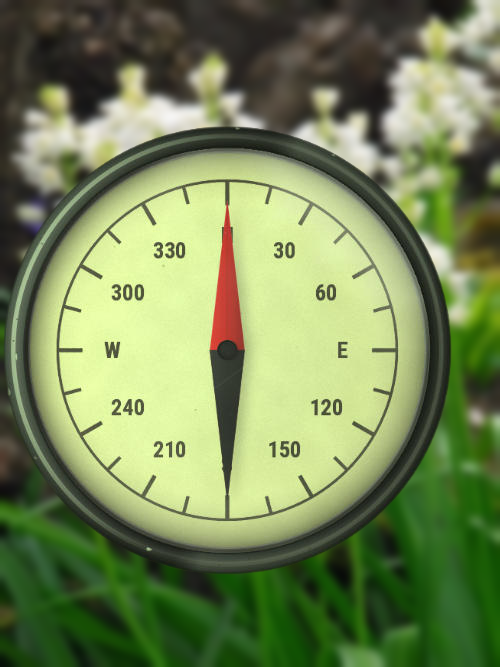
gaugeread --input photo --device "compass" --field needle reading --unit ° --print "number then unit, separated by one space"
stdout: 0 °
